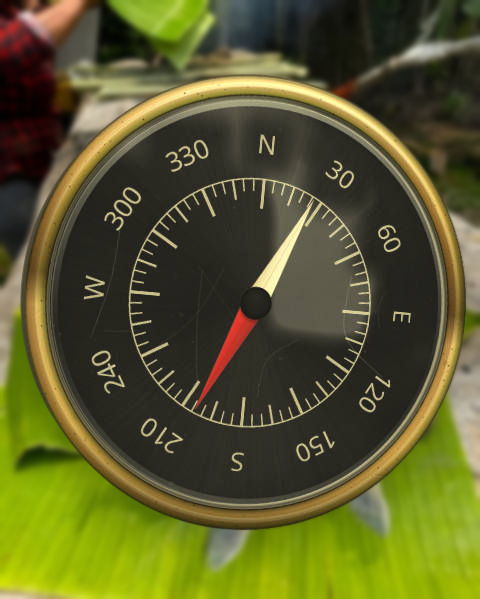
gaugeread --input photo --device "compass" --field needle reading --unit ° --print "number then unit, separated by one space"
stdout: 205 °
